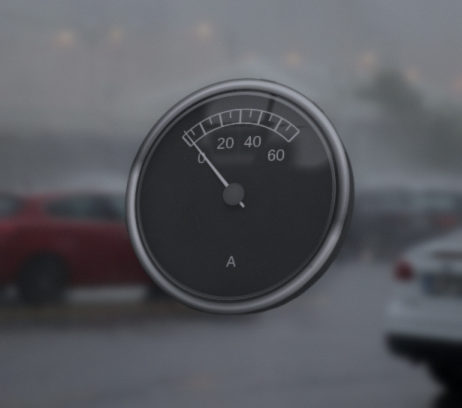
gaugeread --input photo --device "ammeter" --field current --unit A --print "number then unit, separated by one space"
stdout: 2.5 A
